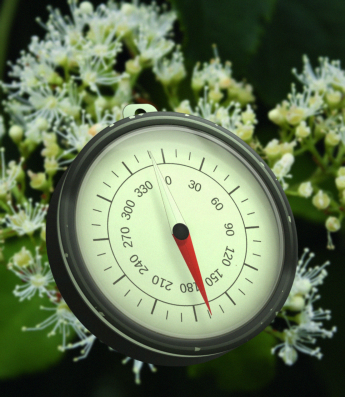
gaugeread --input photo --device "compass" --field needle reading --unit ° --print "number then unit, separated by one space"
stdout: 170 °
